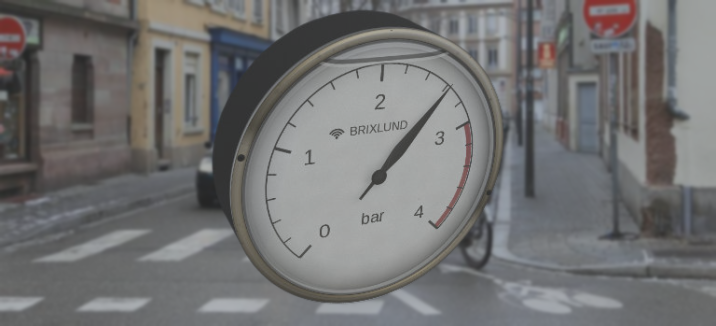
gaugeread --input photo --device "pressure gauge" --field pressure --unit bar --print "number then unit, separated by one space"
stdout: 2.6 bar
